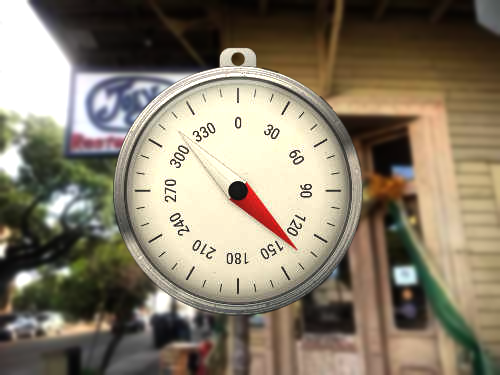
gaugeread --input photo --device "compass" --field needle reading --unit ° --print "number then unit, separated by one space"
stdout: 135 °
